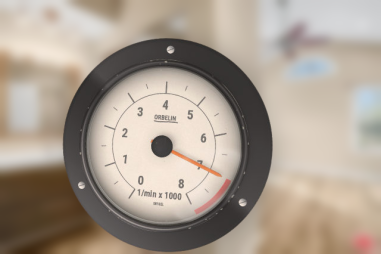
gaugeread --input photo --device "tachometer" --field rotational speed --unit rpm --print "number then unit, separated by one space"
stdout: 7000 rpm
